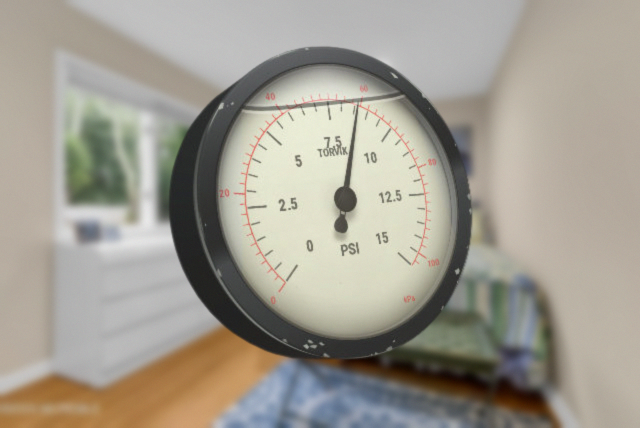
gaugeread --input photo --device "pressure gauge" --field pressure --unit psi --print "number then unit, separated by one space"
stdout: 8.5 psi
